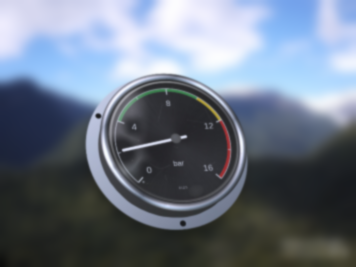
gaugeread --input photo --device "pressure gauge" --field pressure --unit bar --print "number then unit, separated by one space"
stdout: 2 bar
